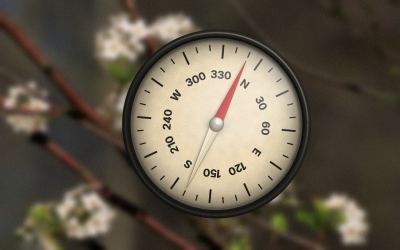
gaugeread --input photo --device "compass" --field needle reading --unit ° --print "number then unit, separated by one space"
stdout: 350 °
